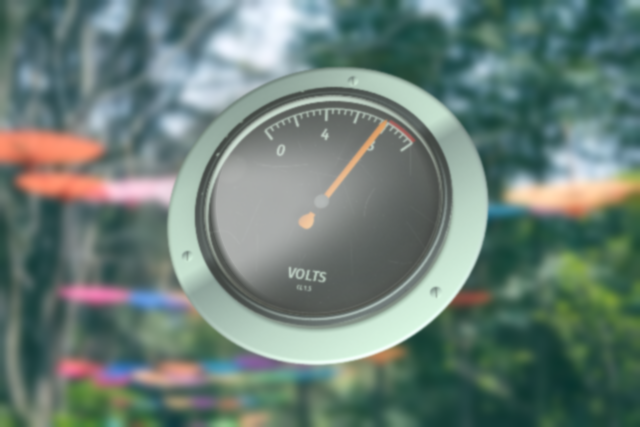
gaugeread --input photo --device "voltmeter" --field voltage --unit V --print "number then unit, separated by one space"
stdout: 8 V
